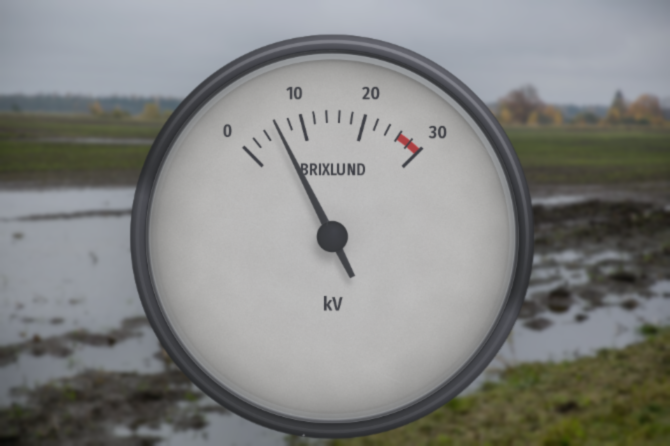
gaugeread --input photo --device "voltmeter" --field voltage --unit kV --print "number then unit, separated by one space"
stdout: 6 kV
